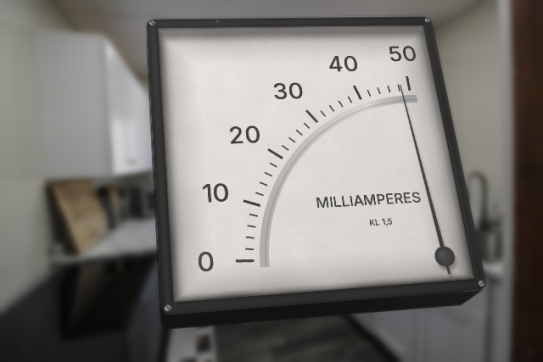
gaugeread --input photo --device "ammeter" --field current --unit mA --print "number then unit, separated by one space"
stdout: 48 mA
